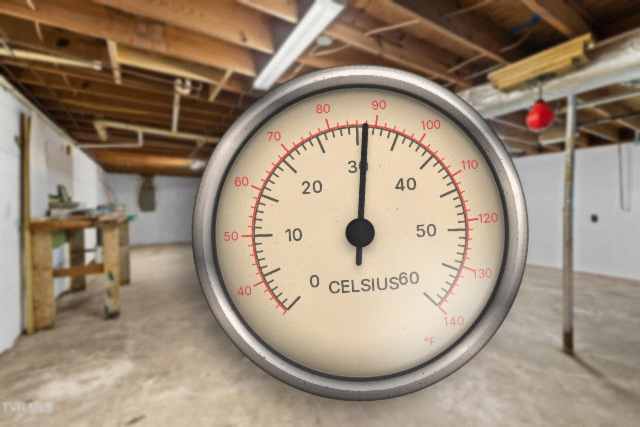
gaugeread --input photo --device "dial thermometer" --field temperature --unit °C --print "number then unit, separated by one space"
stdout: 31 °C
